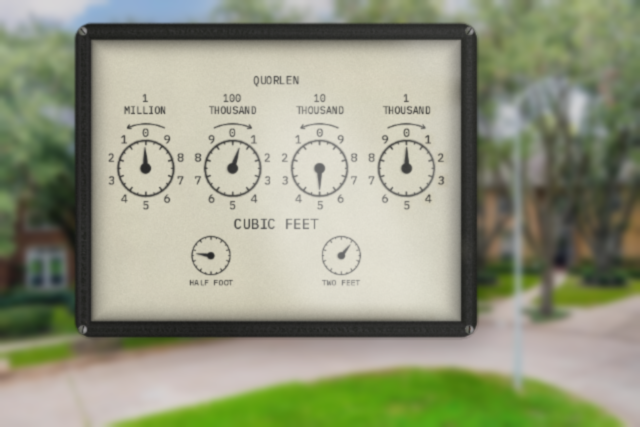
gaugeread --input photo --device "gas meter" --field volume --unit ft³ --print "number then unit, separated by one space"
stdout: 5000 ft³
